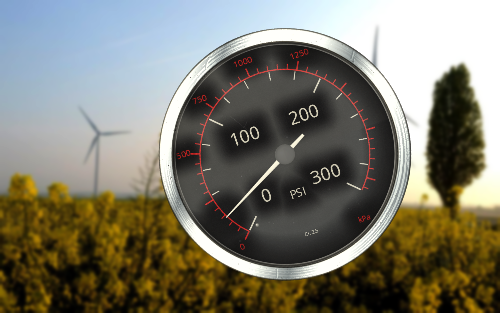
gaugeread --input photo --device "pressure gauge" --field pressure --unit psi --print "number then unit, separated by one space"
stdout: 20 psi
